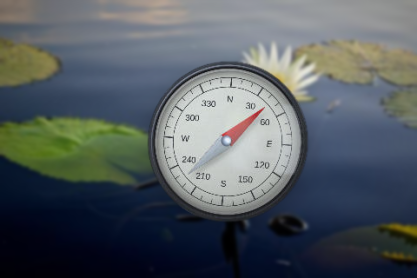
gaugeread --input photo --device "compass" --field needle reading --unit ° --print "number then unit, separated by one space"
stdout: 45 °
